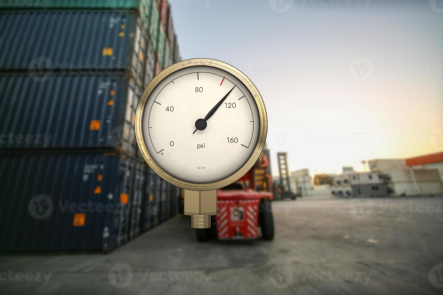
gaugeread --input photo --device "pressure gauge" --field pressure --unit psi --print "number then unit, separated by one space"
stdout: 110 psi
